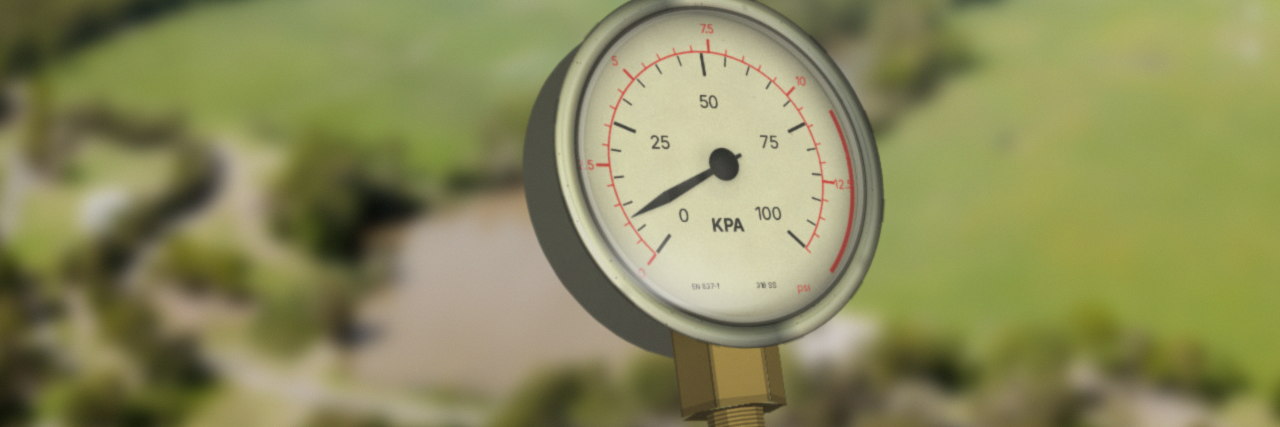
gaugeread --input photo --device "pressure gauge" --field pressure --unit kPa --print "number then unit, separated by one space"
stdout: 7.5 kPa
